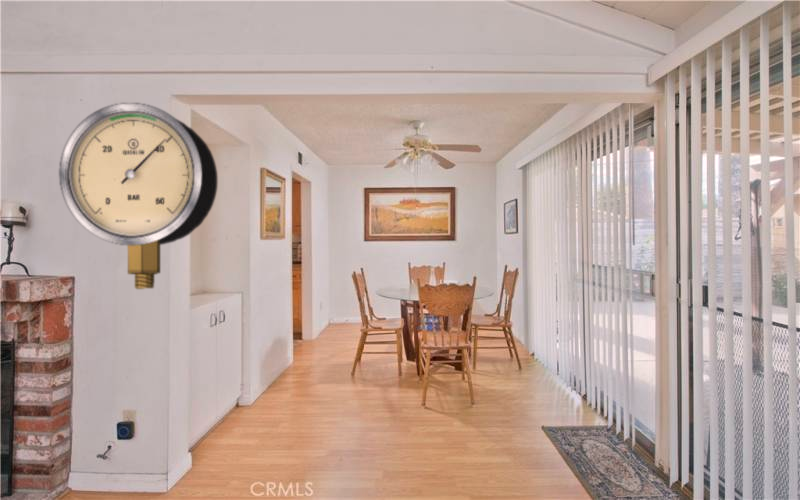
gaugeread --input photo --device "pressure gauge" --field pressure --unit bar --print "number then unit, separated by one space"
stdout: 40 bar
